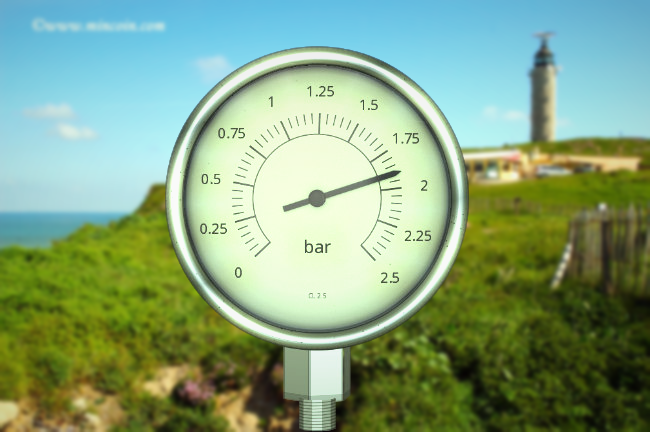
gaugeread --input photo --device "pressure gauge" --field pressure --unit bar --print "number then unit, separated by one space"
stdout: 1.9 bar
